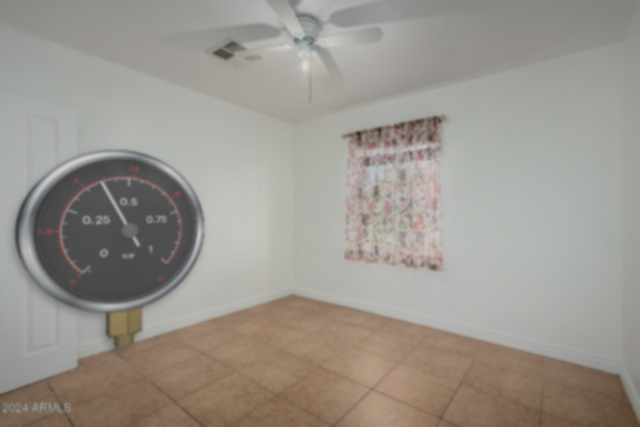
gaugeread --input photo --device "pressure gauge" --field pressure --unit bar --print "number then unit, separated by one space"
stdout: 0.4 bar
